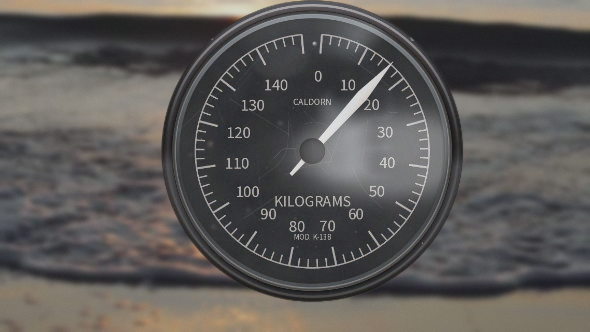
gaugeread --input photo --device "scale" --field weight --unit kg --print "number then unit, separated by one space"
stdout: 16 kg
